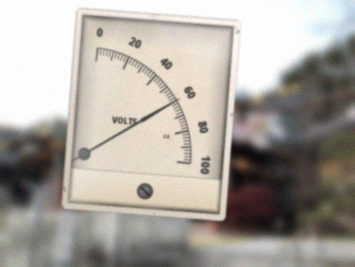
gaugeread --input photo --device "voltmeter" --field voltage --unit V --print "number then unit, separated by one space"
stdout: 60 V
